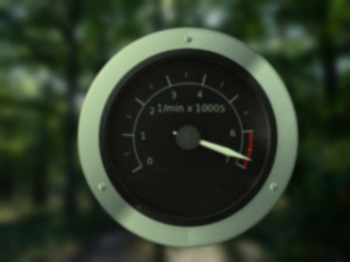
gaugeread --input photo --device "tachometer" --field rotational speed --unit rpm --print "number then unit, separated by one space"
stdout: 6750 rpm
